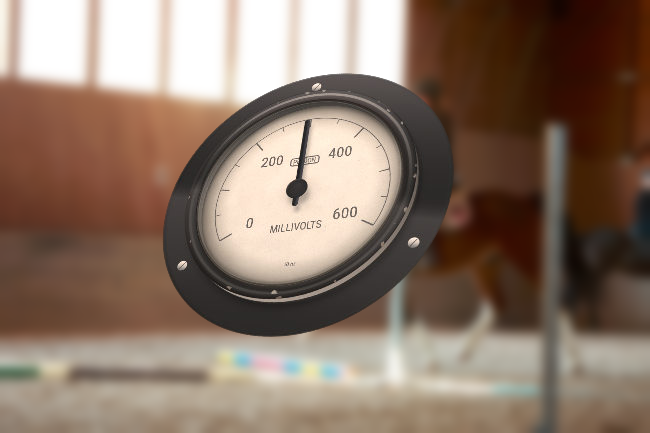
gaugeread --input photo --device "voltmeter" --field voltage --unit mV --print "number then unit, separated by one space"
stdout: 300 mV
